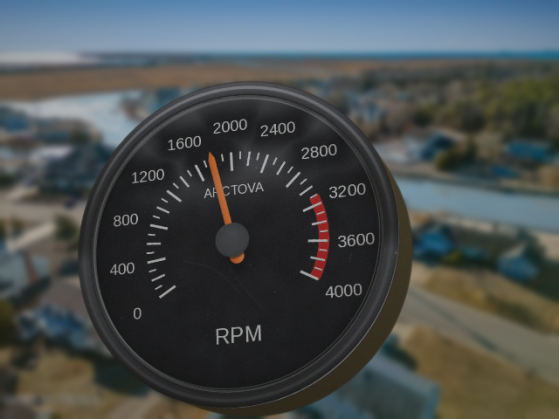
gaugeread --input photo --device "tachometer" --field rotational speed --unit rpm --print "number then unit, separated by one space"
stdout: 1800 rpm
